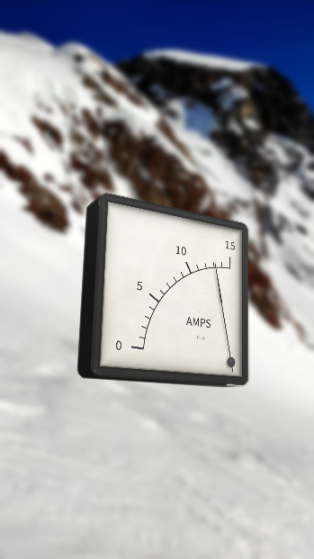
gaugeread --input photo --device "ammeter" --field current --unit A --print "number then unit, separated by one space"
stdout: 13 A
